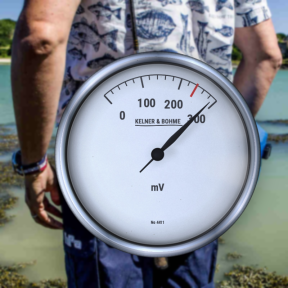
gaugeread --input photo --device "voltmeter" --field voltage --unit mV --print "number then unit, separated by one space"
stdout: 290 mV
